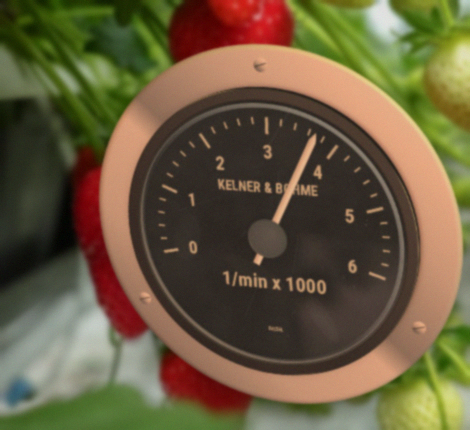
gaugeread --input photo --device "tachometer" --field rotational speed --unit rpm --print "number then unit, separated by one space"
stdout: 3700 rpm
